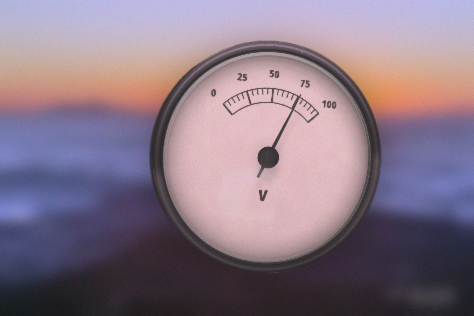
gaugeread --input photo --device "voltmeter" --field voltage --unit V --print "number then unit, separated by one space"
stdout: 75 V
